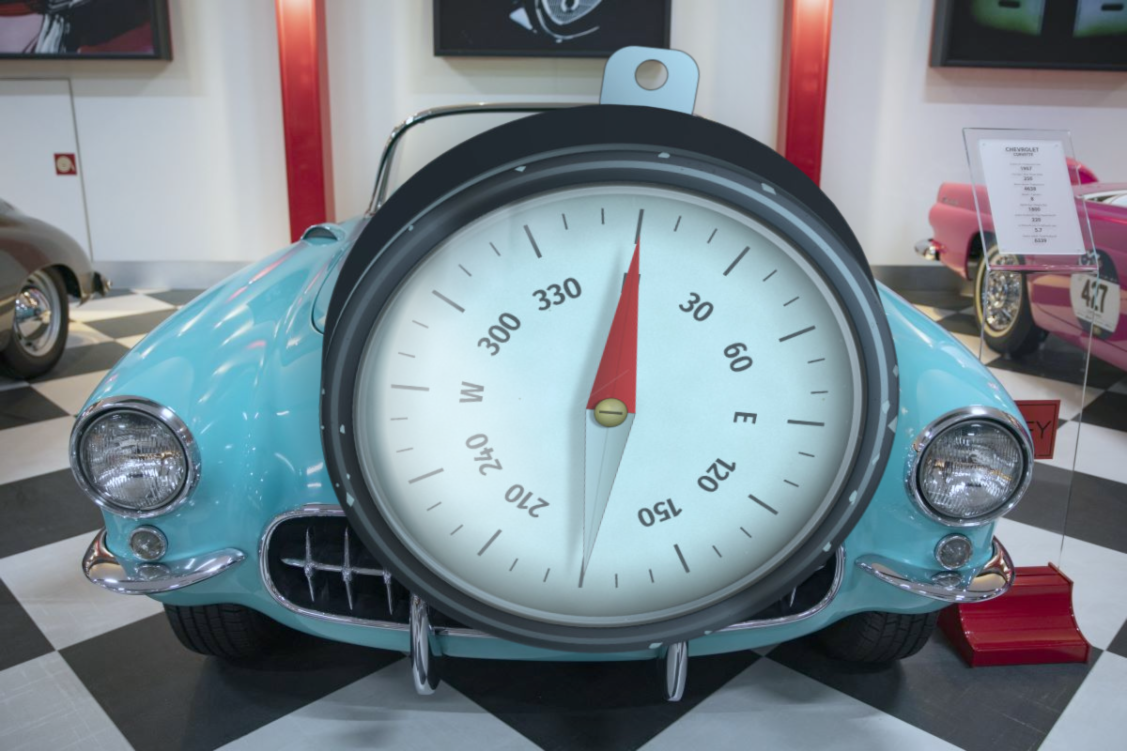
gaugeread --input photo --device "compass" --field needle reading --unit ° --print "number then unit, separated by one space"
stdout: 0 °
